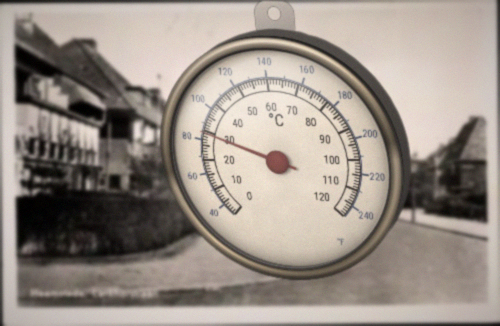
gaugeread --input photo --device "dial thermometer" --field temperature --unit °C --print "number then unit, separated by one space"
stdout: 30 °C
